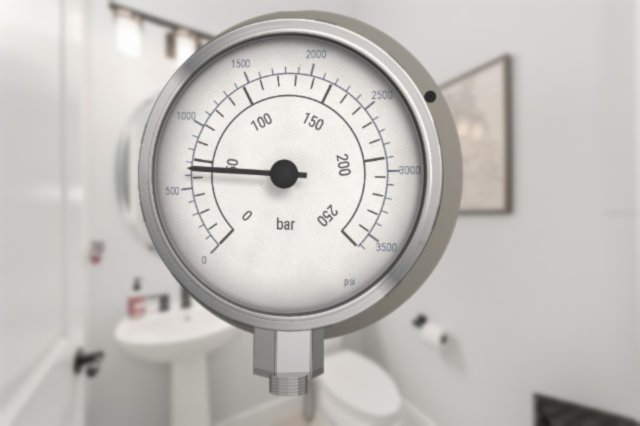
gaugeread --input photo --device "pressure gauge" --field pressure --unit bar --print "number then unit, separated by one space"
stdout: 45 bar
